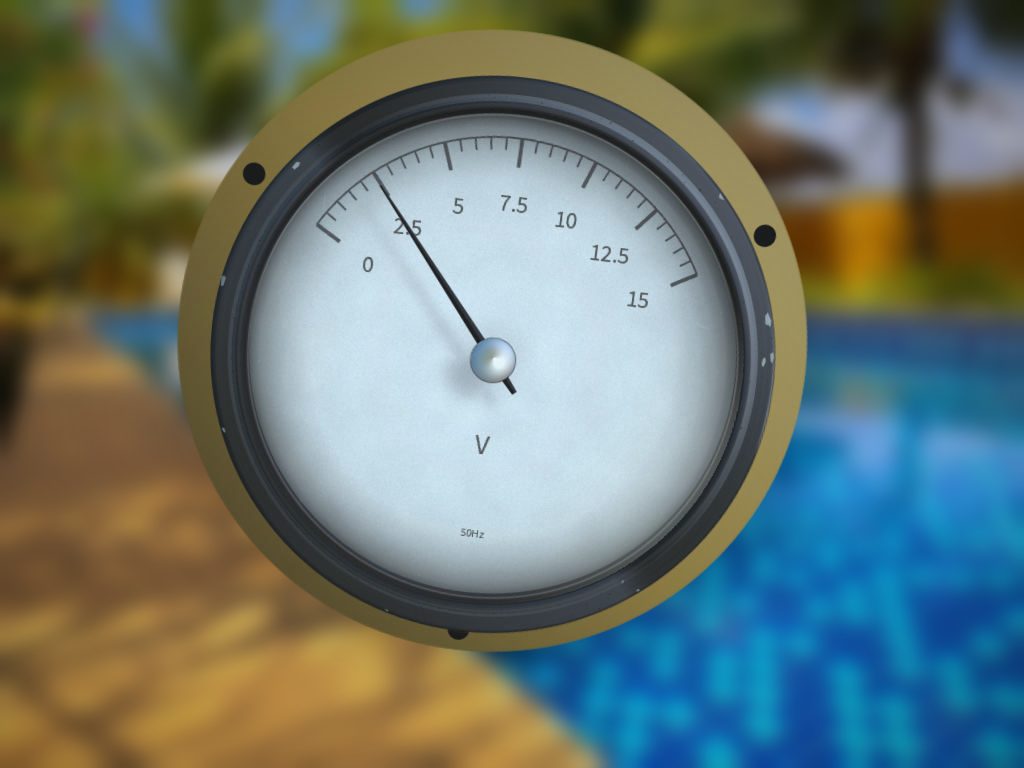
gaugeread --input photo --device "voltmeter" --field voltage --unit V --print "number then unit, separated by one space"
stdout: 2.5 V
